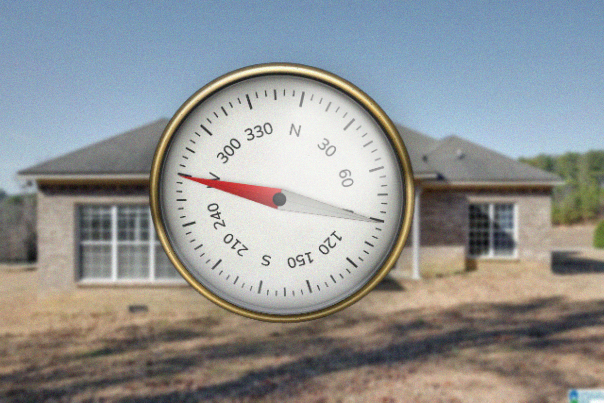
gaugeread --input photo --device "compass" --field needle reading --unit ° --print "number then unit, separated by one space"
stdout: 270 °
